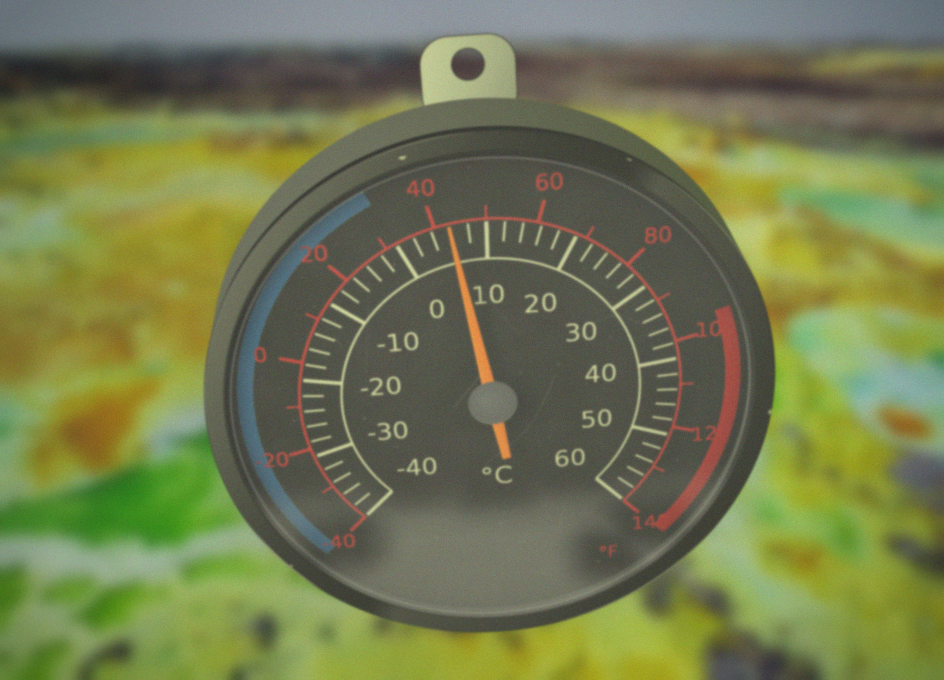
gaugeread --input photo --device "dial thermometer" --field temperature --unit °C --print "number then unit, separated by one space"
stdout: 6 °C
